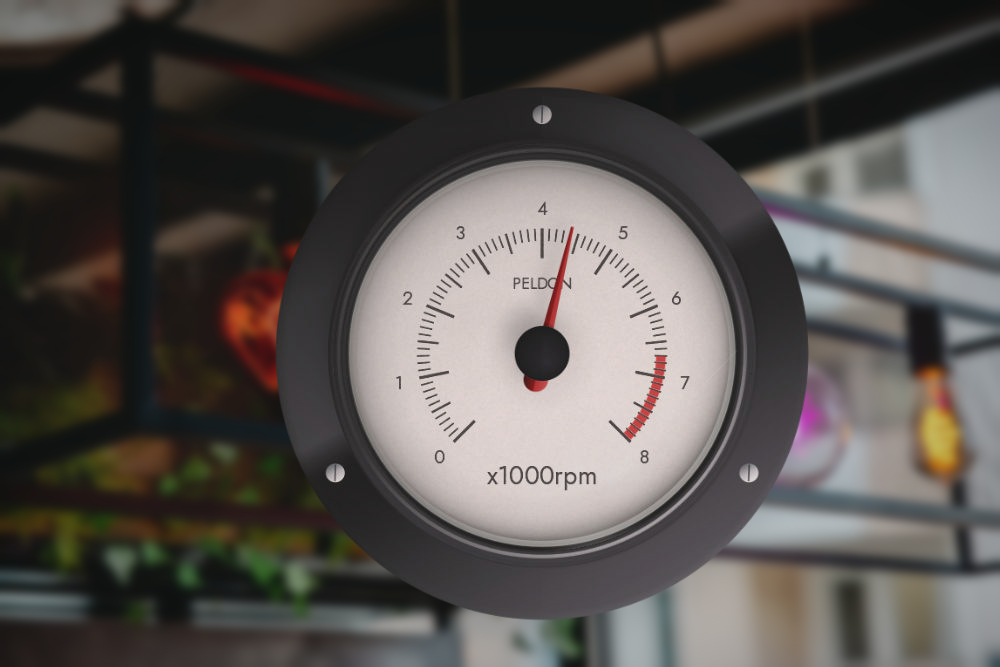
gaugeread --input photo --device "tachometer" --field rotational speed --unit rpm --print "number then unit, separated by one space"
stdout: 4400 rpm
